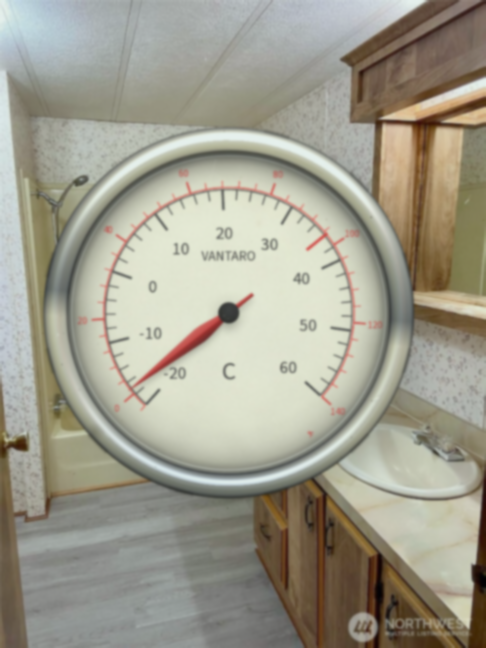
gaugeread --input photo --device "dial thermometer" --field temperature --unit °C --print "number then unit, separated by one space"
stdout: -17 °C
